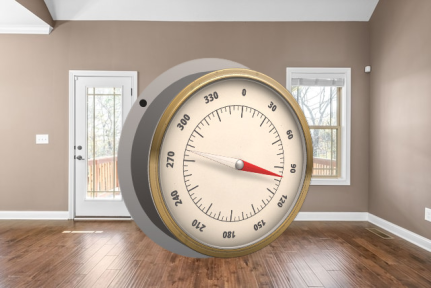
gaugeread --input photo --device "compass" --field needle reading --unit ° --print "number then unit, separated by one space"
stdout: 100 °
